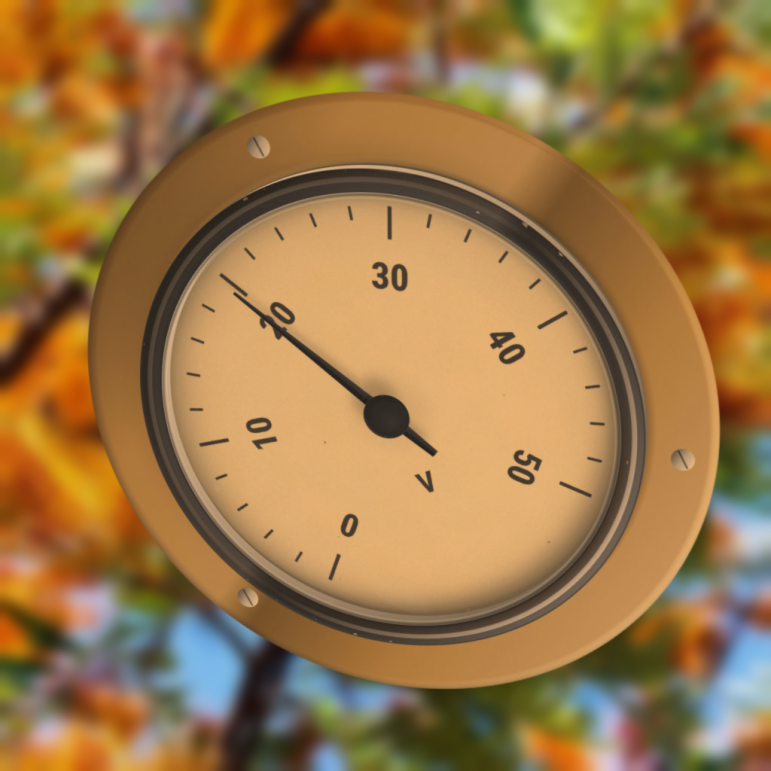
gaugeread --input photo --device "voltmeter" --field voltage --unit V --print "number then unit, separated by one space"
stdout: 20 V
